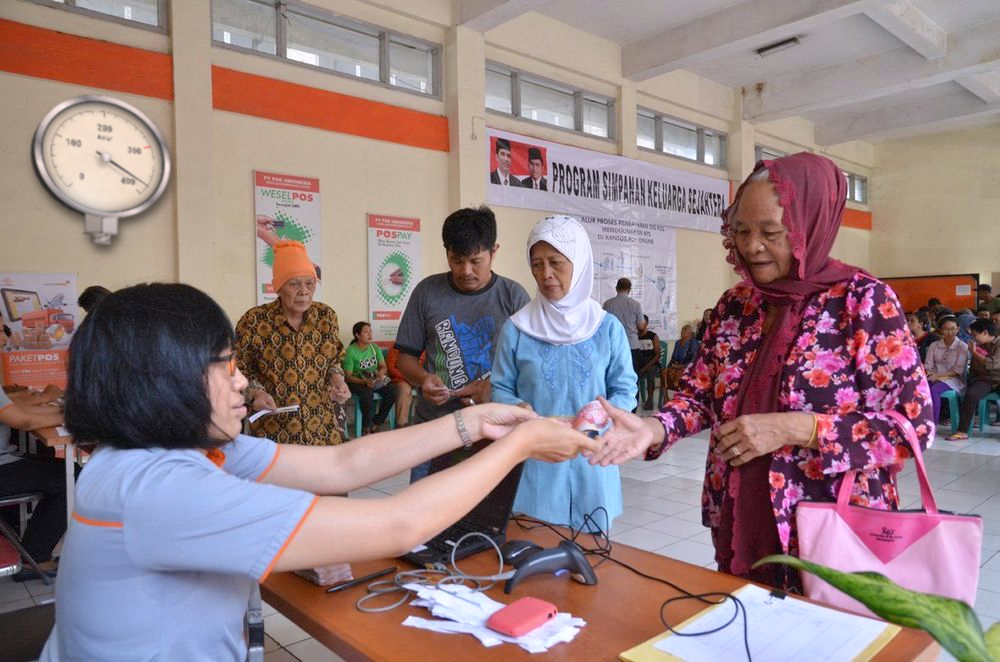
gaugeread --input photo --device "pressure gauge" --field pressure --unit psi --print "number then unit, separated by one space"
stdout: 380 psi
